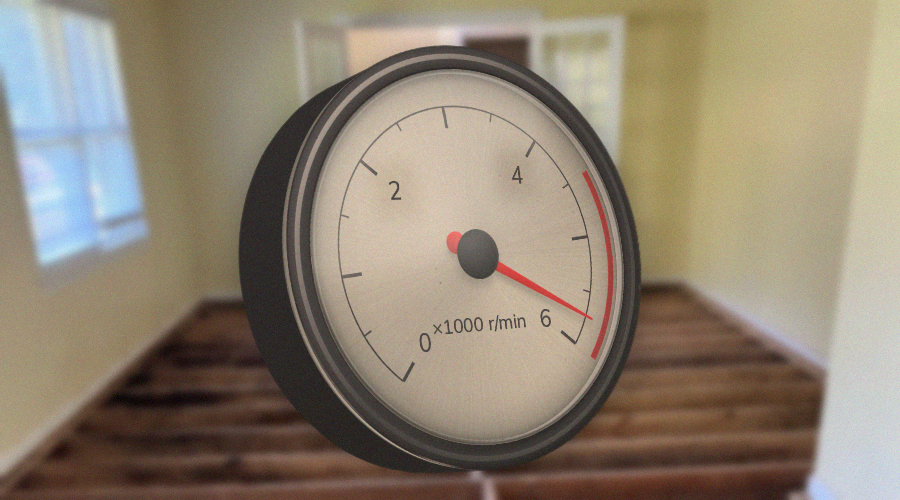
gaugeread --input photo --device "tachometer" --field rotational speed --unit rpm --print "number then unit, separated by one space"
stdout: 5750 rpm
